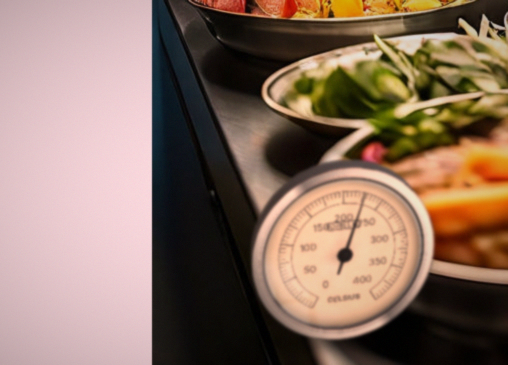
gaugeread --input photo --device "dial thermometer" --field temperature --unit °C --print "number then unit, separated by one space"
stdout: 225 °C
